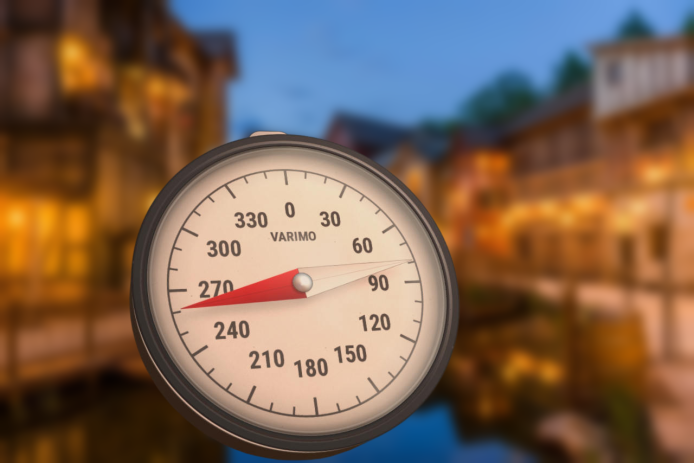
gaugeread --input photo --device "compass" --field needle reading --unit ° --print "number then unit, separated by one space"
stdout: 260 °
